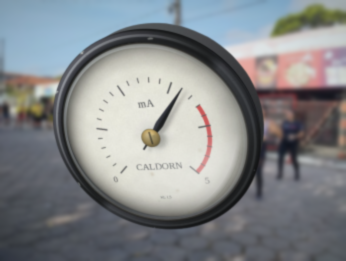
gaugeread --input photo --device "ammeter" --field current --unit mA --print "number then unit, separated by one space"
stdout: 3.2 mA
